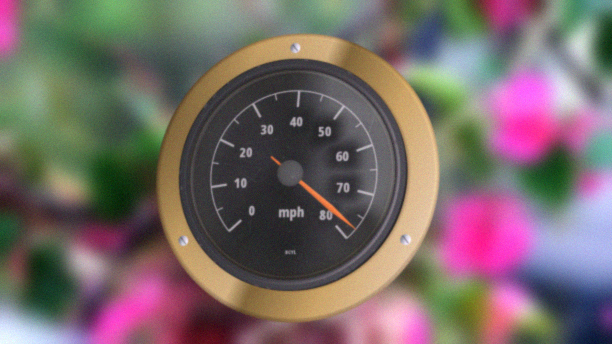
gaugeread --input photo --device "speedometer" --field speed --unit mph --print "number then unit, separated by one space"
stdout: 77.5 mph
